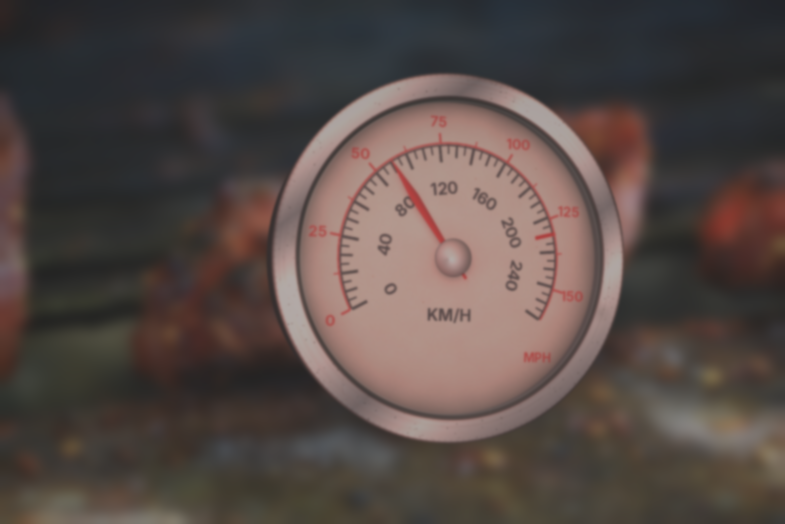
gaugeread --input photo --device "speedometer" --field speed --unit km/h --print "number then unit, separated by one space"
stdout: 90 km/h
